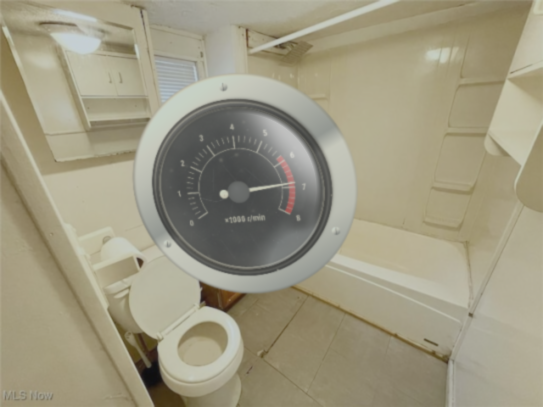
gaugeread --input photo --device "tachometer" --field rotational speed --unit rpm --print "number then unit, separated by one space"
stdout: 6800 rpm
